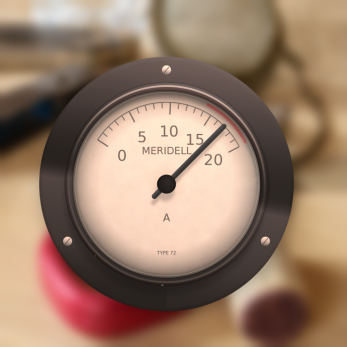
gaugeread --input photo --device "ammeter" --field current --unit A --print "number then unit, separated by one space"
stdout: 17 A
